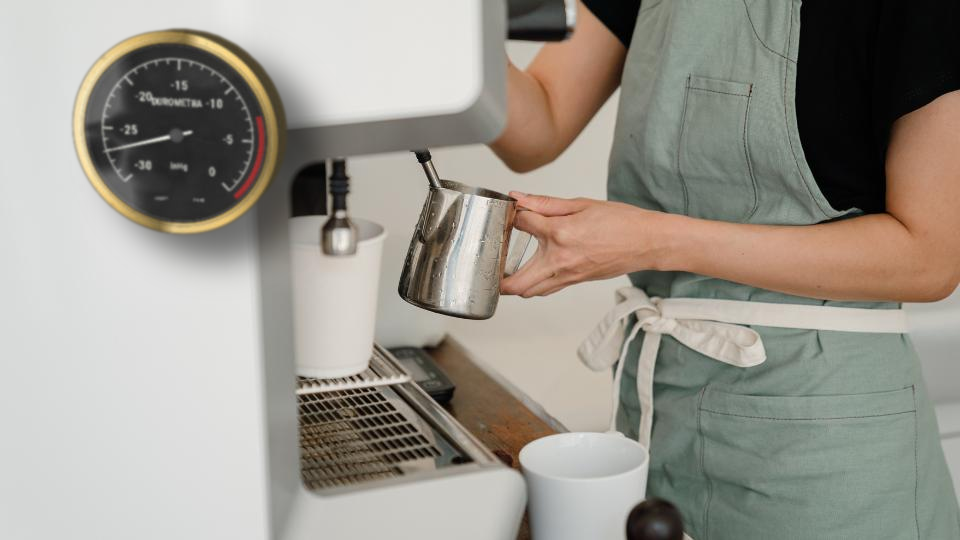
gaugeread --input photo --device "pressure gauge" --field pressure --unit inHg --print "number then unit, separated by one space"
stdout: -27 inHg
